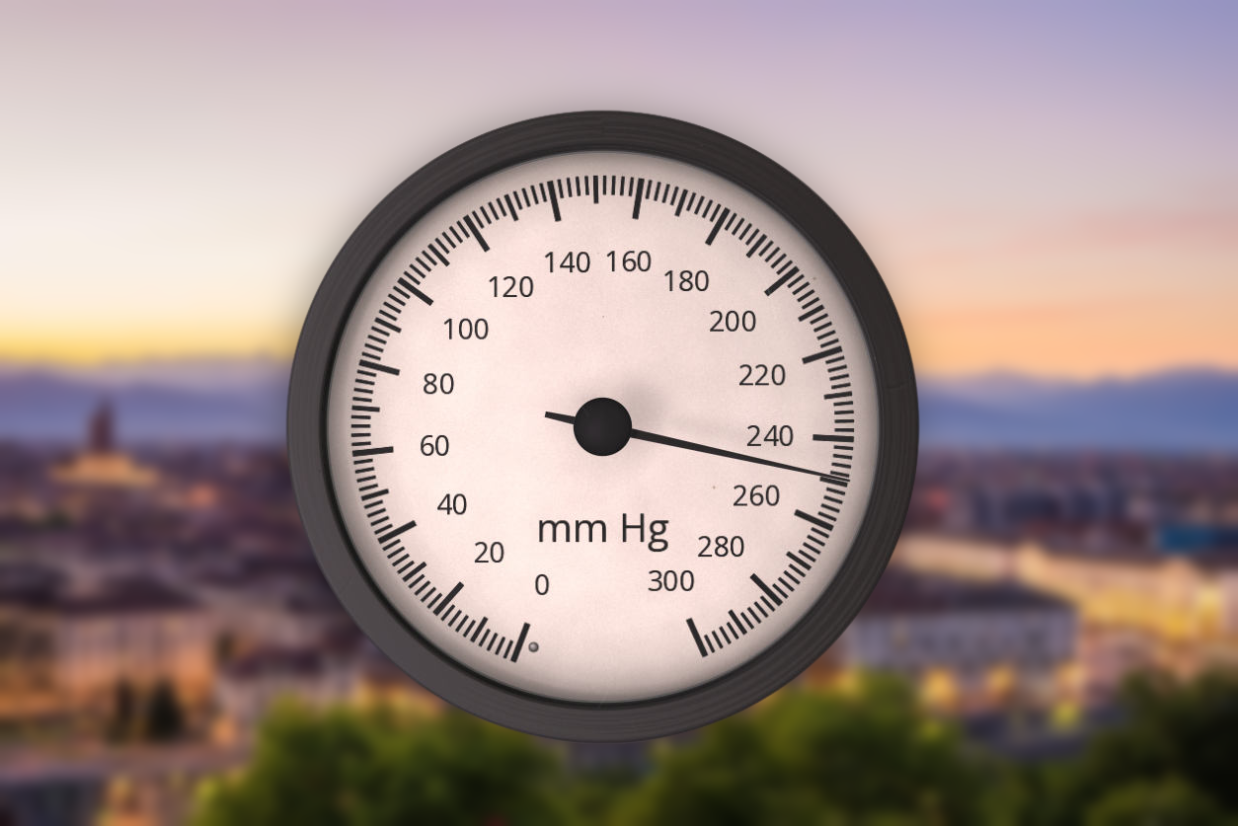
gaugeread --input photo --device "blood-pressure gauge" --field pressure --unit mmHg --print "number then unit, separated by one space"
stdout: 249 mmHg
